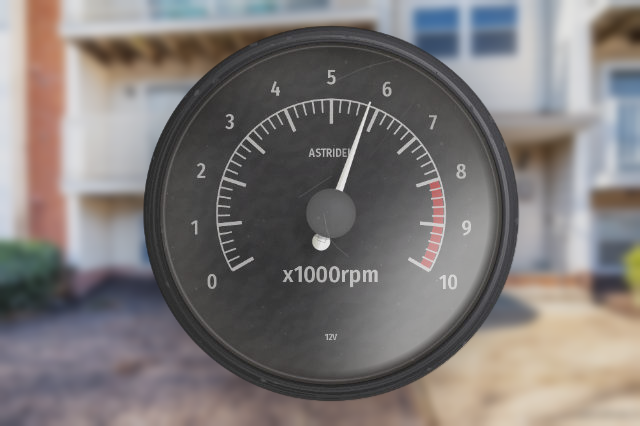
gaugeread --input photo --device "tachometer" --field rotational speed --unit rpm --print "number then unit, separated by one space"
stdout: 5800 rpm
